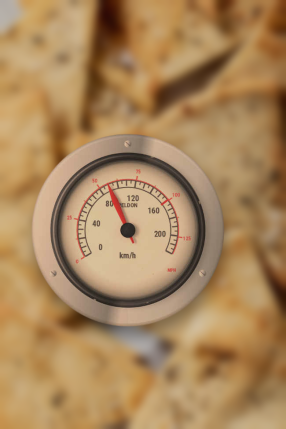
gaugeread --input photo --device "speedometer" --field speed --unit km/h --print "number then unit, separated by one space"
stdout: 90 km/h
